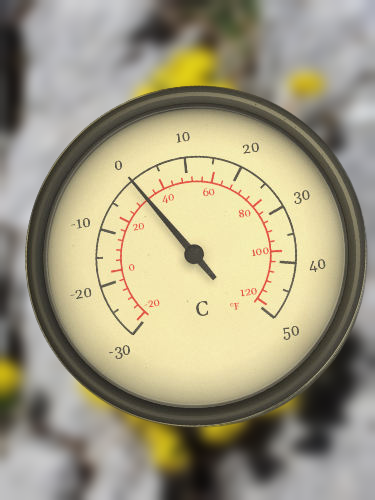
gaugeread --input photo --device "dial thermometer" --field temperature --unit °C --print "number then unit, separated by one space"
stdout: 0 °C
